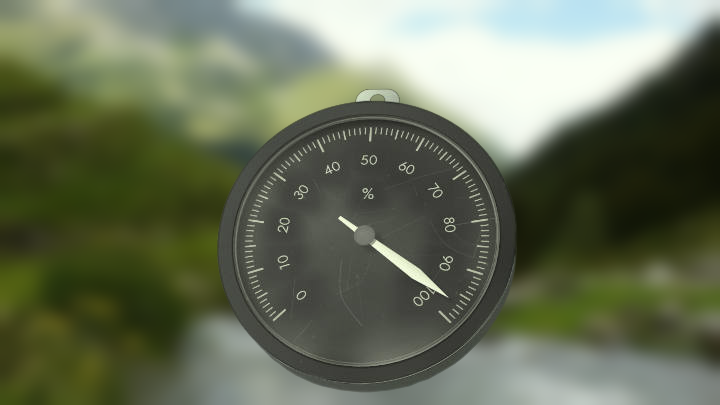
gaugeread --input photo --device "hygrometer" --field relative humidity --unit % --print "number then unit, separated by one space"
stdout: 97 %
